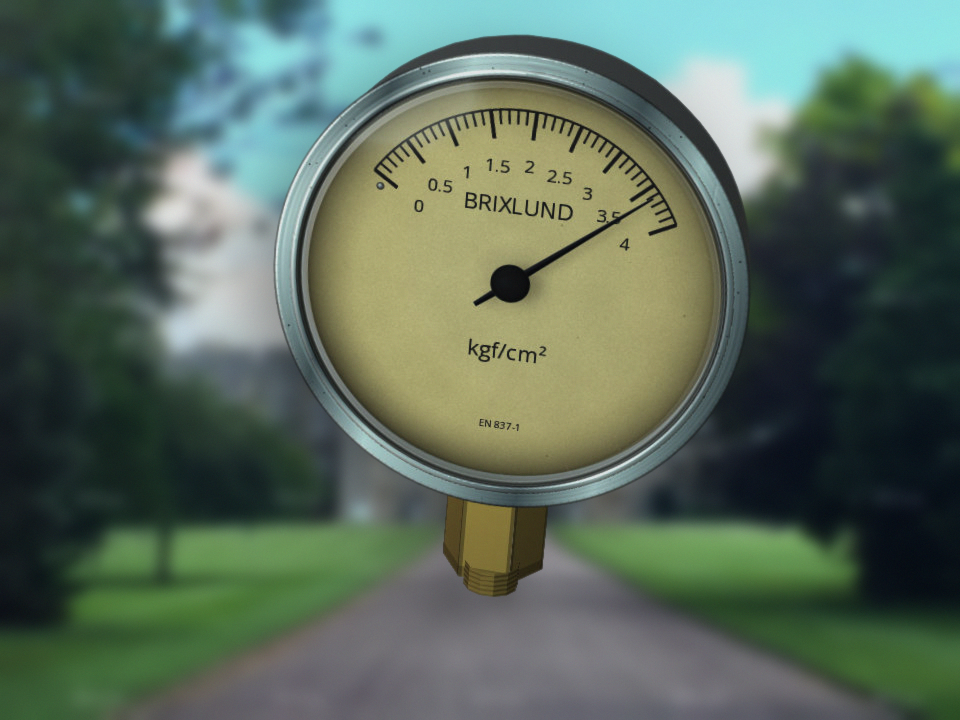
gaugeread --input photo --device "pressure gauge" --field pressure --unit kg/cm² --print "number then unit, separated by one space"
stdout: 3.6 kg/cm²
